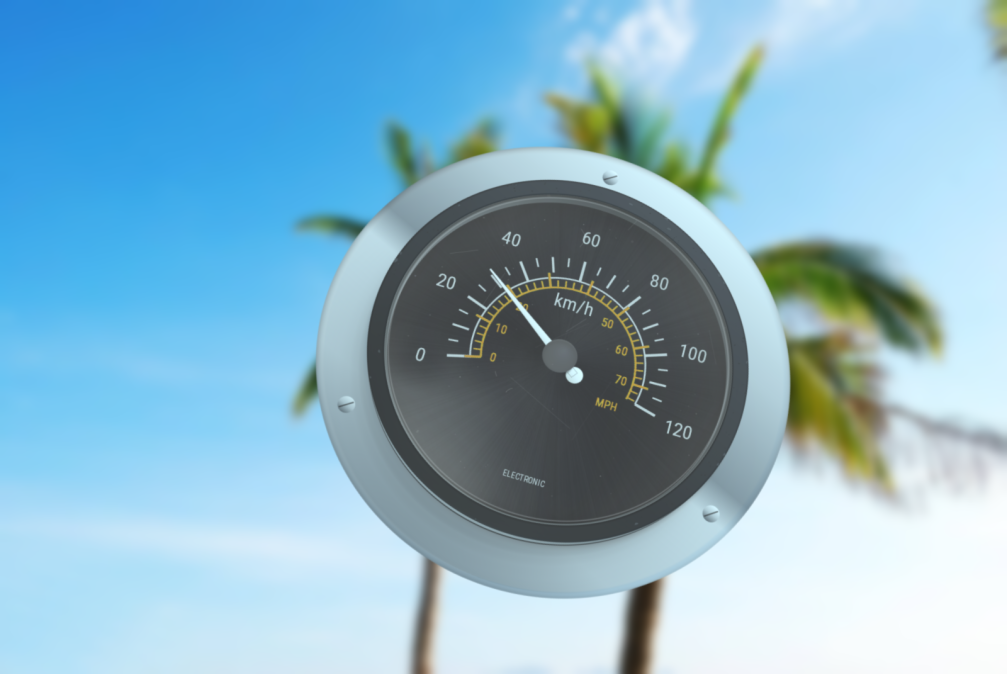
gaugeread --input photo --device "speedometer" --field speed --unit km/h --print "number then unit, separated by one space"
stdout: 30 km/h
